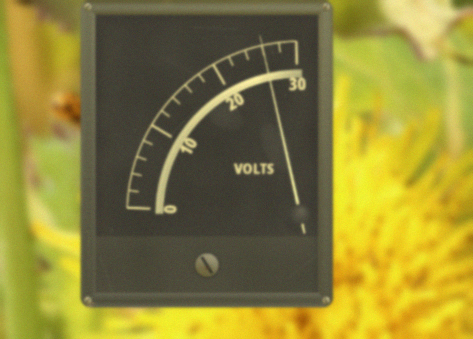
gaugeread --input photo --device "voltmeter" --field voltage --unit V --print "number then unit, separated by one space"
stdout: 26 V
